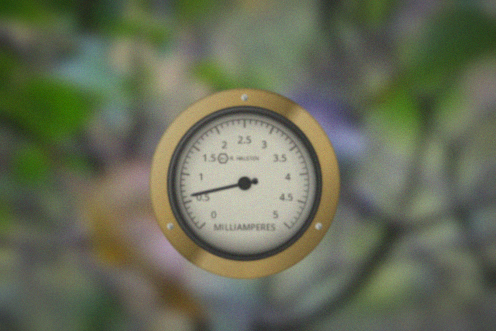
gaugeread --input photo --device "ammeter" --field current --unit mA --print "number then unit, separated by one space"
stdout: 0.6 mA
